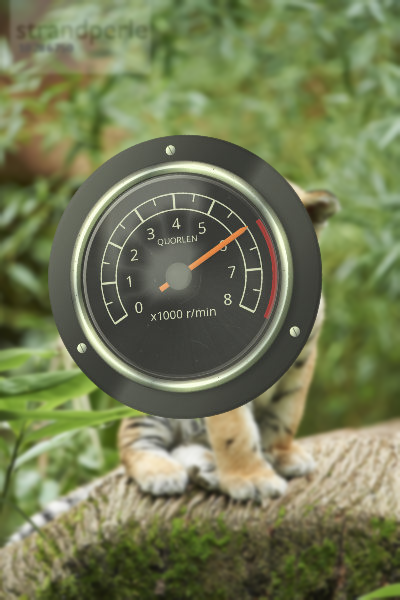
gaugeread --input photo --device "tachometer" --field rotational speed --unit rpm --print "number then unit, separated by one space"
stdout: 6000 rpm
